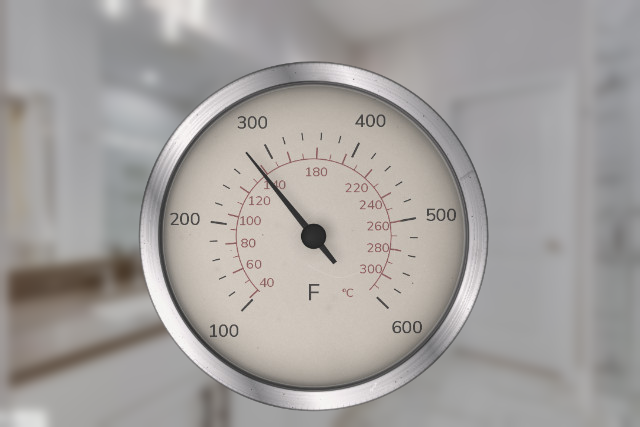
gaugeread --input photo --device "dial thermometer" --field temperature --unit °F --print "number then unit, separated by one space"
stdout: 280 °F
